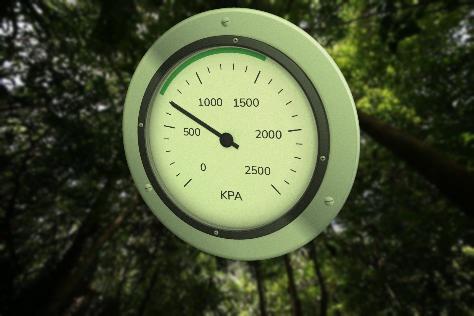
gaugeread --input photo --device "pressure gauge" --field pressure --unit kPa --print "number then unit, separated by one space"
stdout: 700 kPa
